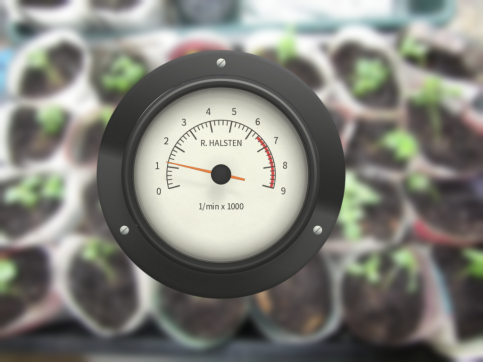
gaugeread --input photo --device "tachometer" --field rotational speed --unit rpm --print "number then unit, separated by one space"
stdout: 1200 rpm
